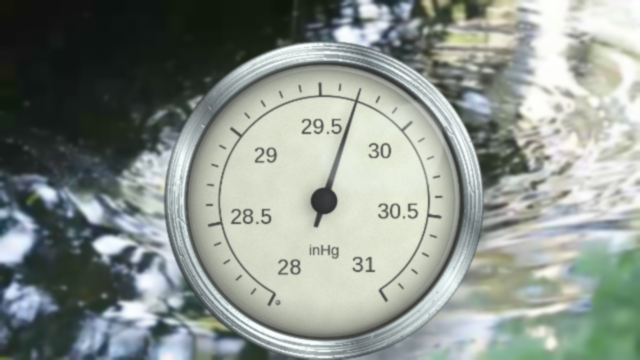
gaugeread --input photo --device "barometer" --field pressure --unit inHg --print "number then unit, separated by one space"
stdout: 29.7 inHg
